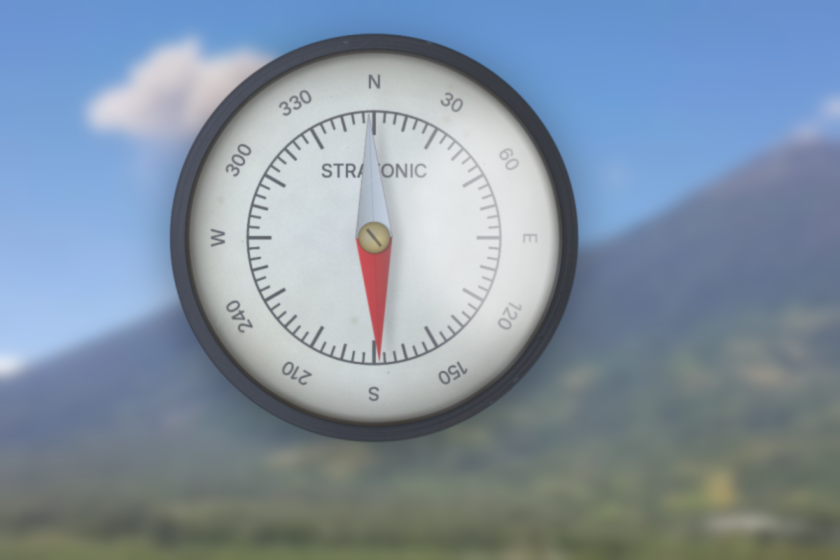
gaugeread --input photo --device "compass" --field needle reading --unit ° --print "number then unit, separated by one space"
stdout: 177.5 °
